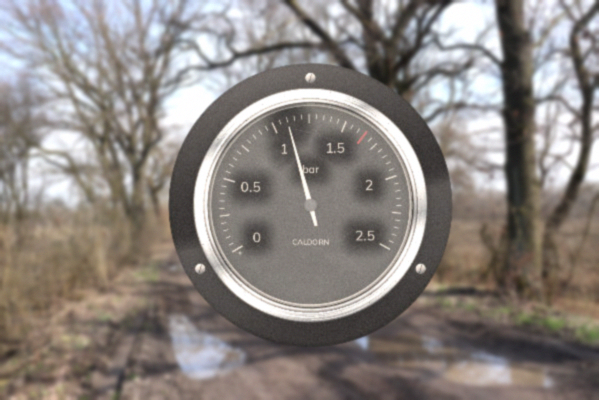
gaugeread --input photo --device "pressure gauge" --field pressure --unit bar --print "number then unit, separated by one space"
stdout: 1.1 bar
